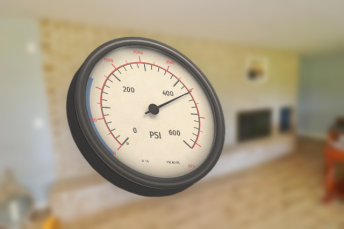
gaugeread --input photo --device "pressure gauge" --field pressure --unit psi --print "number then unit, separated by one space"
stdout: 440 psi
